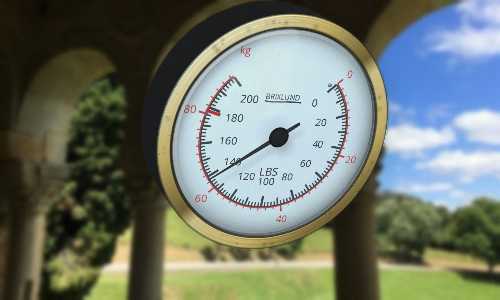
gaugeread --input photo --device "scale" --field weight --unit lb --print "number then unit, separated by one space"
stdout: 140 lb
